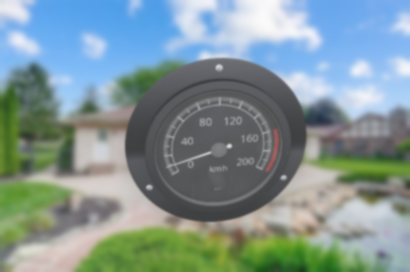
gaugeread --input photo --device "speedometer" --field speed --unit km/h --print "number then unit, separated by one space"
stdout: 10 km/h
